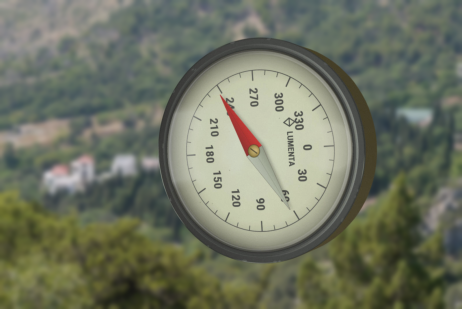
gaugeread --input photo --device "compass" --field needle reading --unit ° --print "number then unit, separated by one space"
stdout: 240 °
